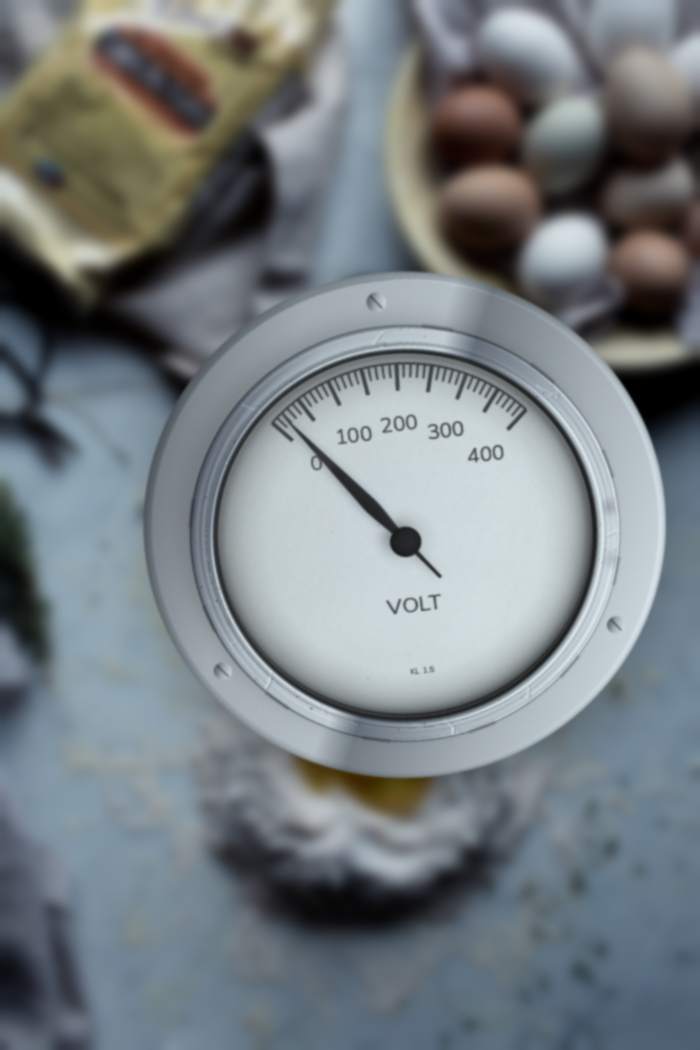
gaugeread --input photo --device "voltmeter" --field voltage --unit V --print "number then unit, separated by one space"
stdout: 20 V
